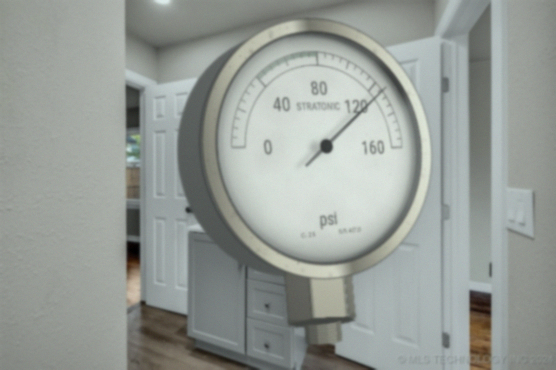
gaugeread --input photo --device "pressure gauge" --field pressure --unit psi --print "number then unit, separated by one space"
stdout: 125 psi
